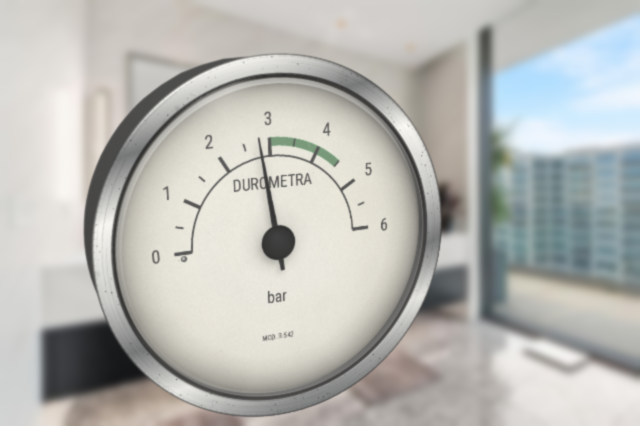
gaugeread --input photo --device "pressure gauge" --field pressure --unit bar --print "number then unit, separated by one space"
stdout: 2.75 bar
